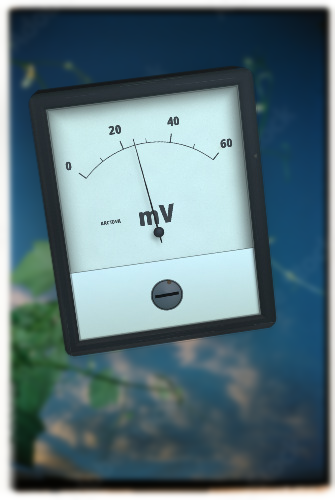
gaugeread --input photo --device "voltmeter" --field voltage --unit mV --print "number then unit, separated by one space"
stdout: 25 mV
